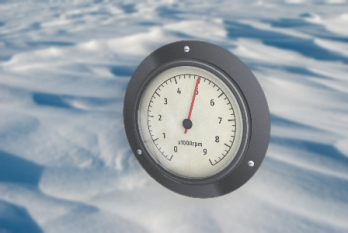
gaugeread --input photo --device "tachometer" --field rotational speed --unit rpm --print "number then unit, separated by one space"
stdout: 5000 rpm
